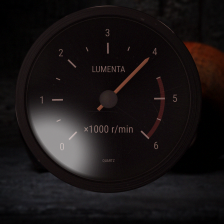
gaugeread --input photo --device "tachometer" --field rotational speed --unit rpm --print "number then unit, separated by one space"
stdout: 4000 rpm
